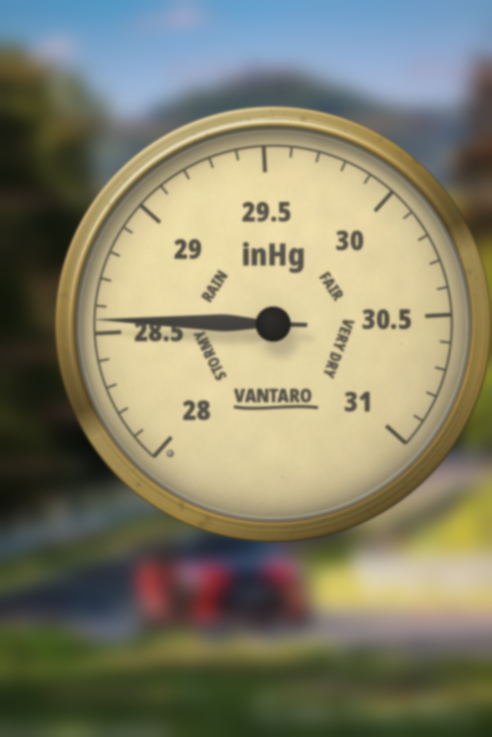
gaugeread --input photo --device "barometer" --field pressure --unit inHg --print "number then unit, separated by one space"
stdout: 28.55 inHg
